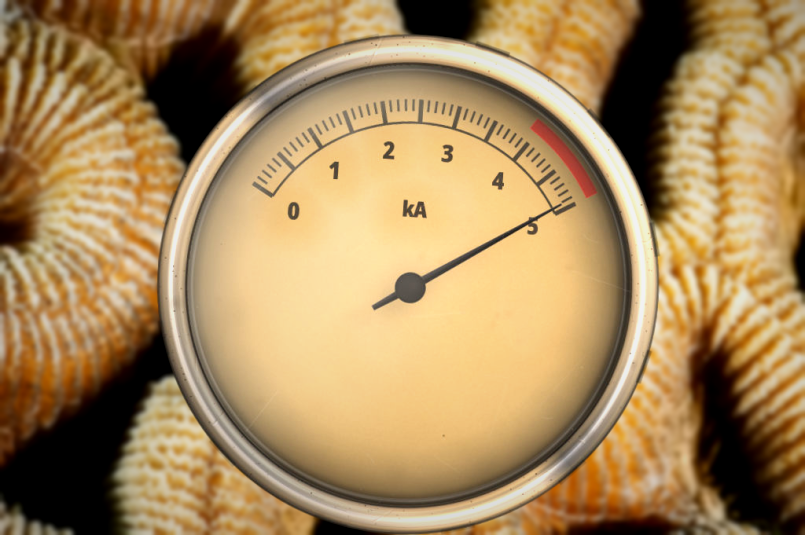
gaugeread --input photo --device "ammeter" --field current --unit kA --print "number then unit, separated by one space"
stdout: 4.9 kA
